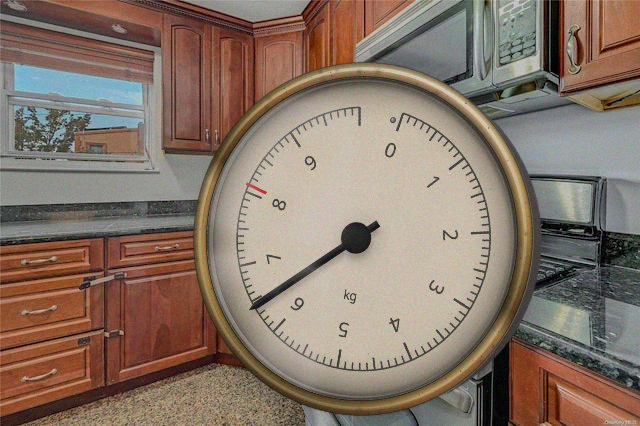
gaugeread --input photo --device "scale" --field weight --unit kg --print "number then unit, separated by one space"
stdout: 6.4 kg
